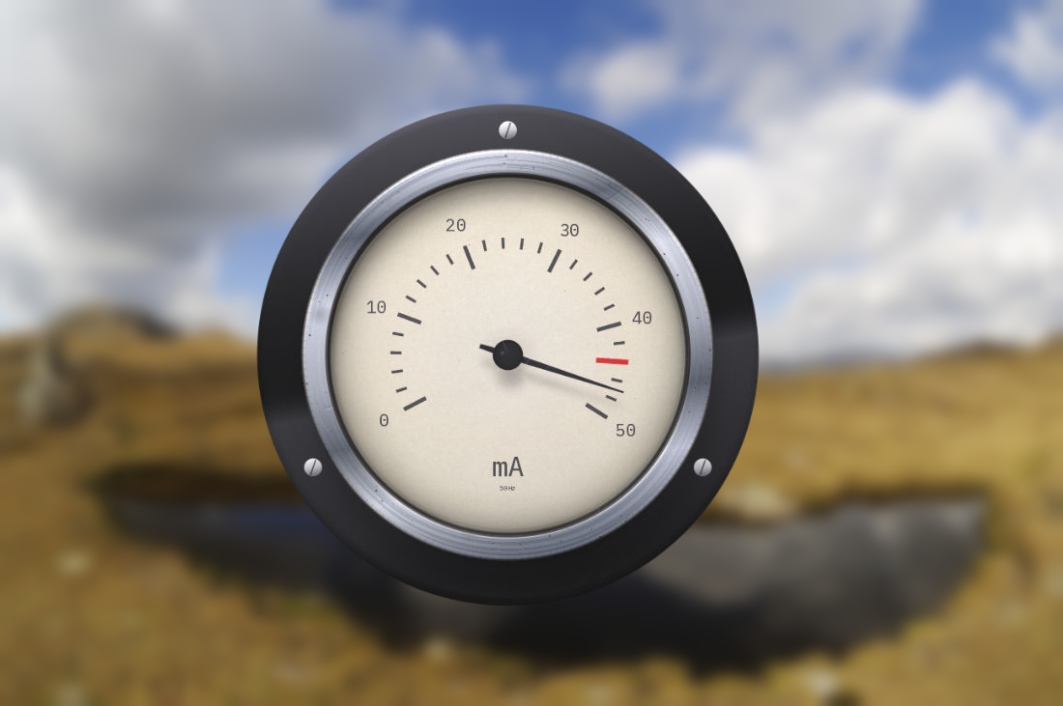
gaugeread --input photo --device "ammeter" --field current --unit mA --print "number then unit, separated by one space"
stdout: 47 mA
